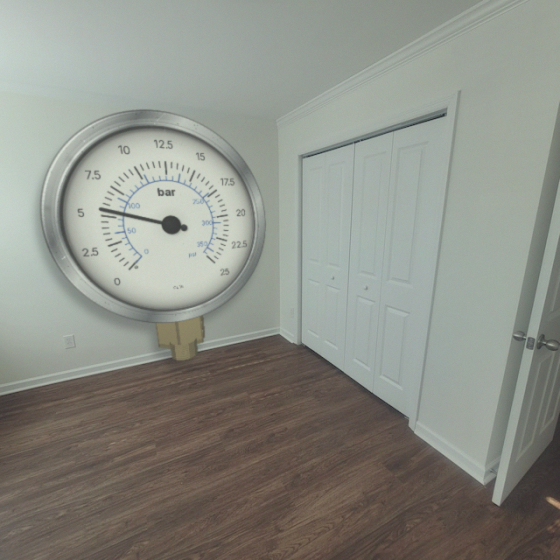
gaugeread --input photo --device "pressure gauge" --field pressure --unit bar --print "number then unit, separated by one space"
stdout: 5.5 bar
